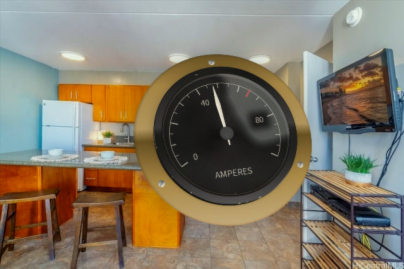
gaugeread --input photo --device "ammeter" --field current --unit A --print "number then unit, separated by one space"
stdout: 47.5 A
